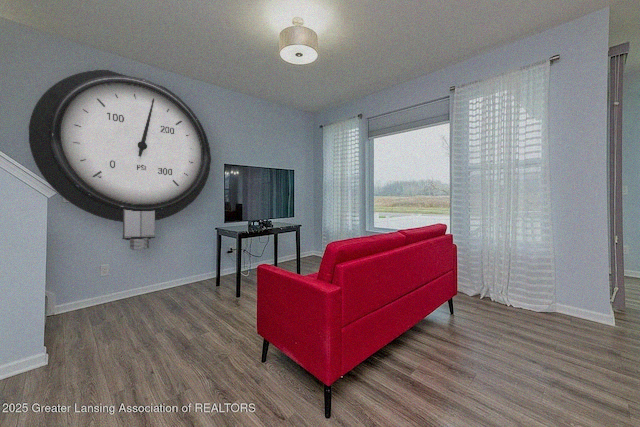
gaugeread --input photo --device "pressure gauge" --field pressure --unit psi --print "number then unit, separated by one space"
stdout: 160 psi
